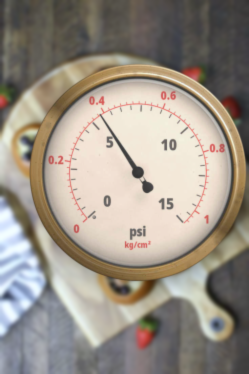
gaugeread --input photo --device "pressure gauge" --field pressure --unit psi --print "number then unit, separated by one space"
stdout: 5.5 psi
